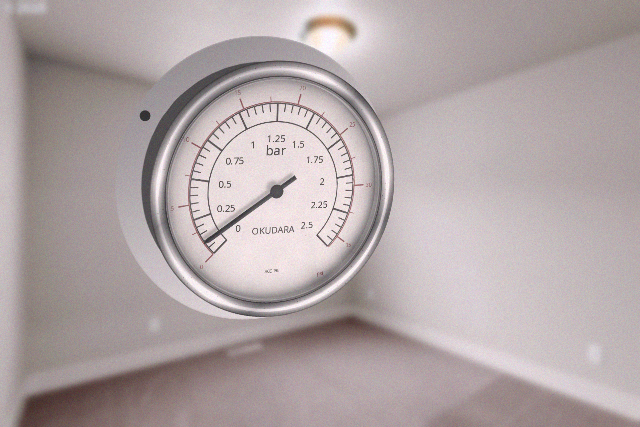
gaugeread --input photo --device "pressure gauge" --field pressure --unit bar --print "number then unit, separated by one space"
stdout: 0.1 bar
